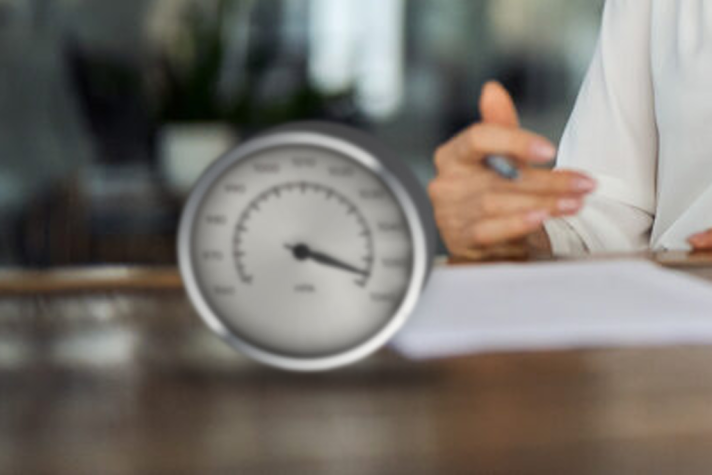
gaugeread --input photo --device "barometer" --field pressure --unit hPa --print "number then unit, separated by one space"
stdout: 1055 hPa
